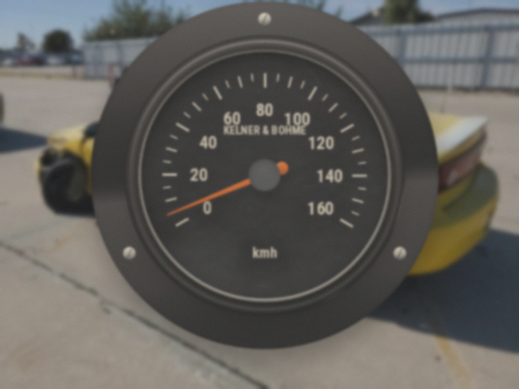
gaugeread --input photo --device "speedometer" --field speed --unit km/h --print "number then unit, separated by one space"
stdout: 5 km/h
